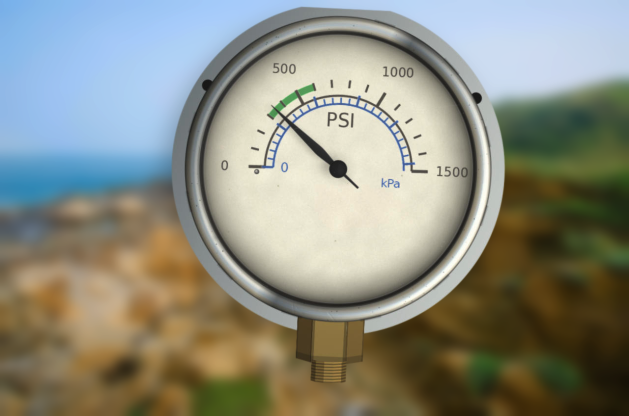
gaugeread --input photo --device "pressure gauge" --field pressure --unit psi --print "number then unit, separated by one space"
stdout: 350 psi
